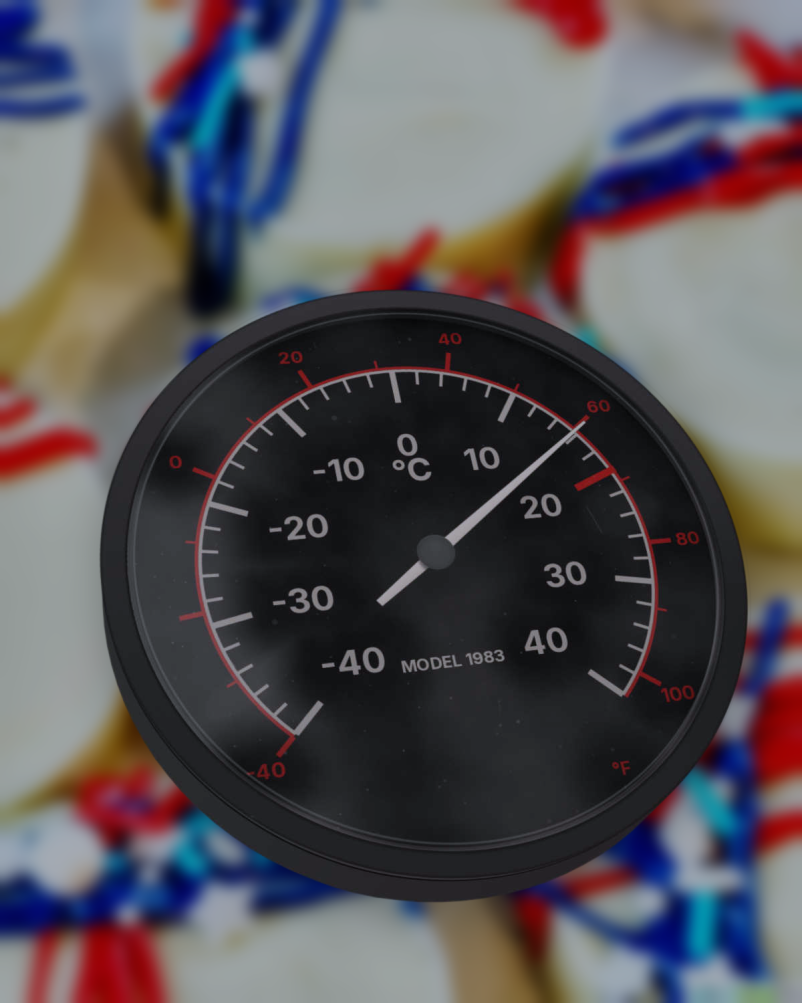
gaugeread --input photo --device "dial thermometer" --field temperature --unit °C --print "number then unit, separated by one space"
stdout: 16 °C
